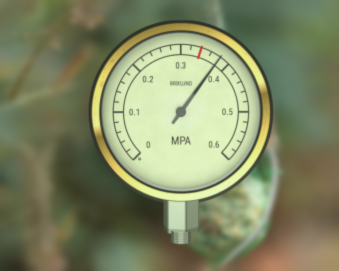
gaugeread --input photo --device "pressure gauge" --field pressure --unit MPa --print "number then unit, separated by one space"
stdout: 0.38 MPa
